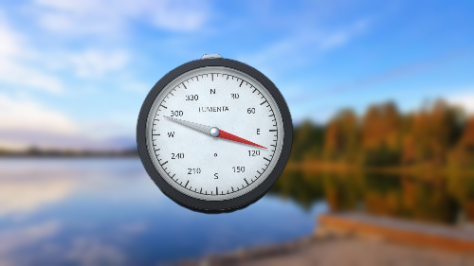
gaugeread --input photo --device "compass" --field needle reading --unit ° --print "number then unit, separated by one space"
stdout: 110 °
